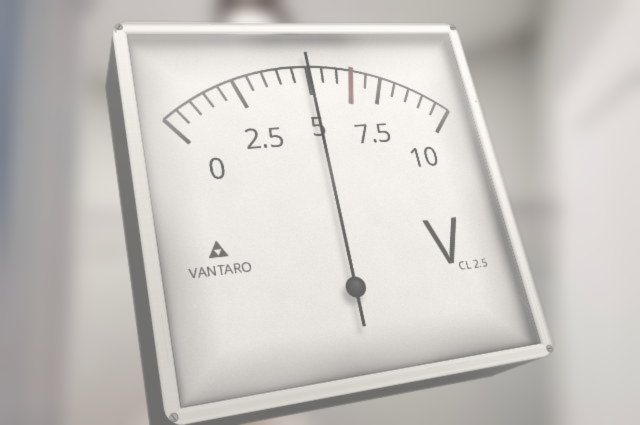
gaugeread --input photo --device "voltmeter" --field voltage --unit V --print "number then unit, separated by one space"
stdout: 5 V
